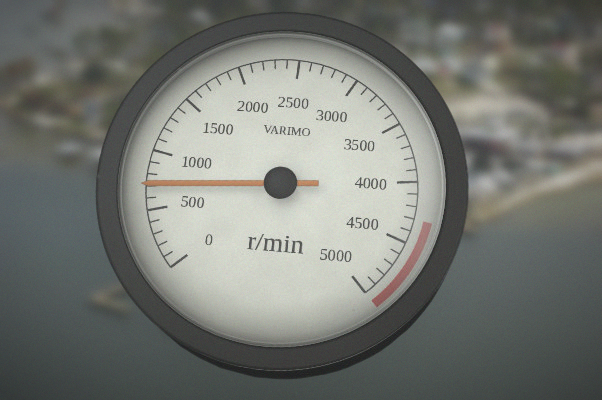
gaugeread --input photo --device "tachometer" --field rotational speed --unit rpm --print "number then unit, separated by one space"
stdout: 700 rpm
